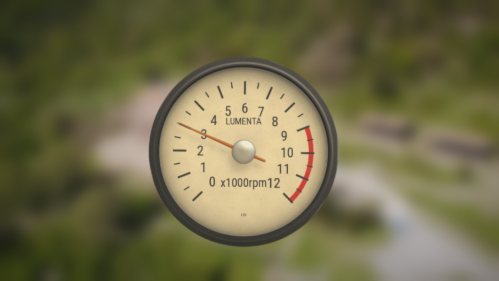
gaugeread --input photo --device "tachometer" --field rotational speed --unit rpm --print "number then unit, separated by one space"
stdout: 3000 rpm
